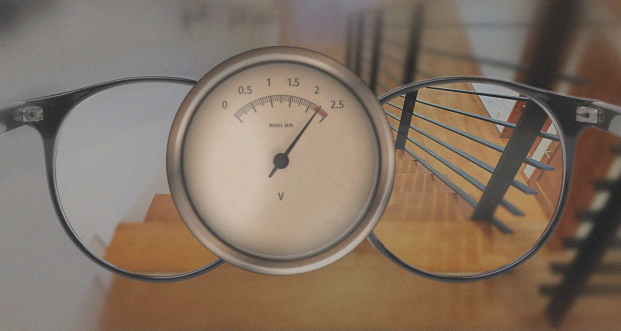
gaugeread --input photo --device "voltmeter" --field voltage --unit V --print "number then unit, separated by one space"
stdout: 2.25 V
